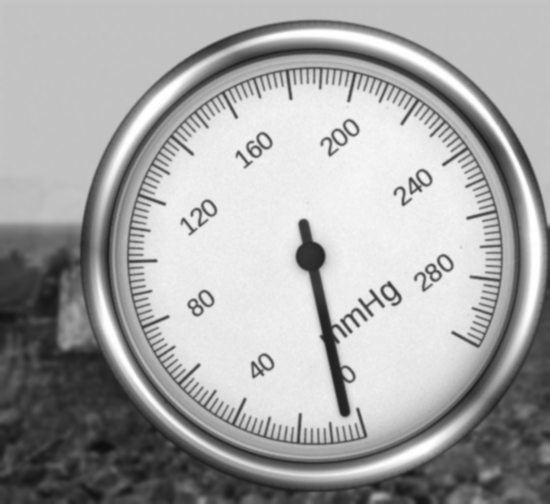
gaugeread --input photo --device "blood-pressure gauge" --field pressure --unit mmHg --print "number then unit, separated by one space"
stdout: 4 mmHg
